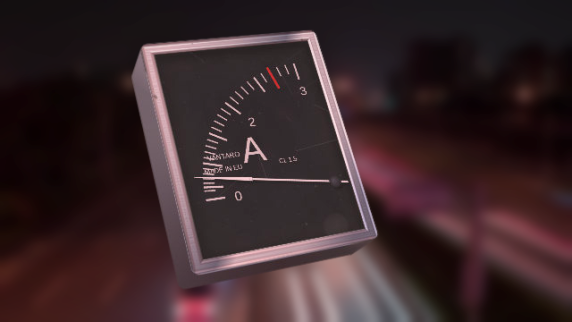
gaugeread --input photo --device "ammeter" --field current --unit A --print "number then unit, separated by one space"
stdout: 0.7 A
